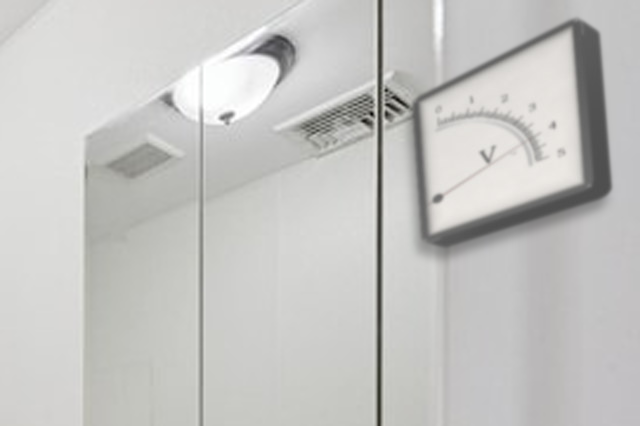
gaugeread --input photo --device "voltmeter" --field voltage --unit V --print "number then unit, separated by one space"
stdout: 4 V
